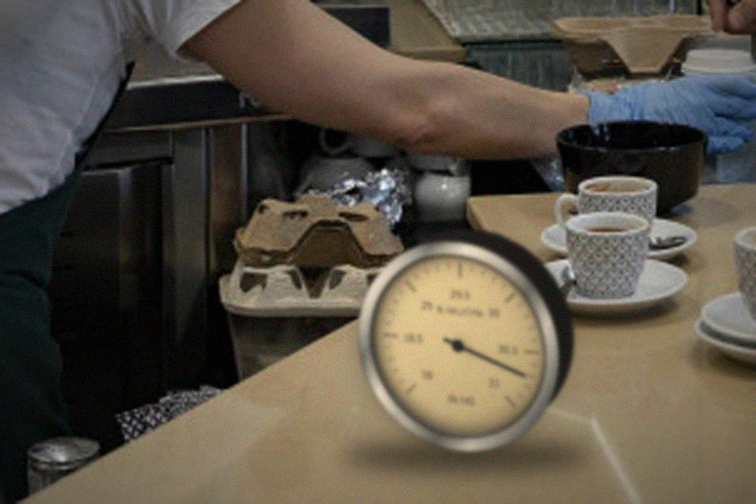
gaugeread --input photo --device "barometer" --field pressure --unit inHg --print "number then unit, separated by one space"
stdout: 30.7 inHg
